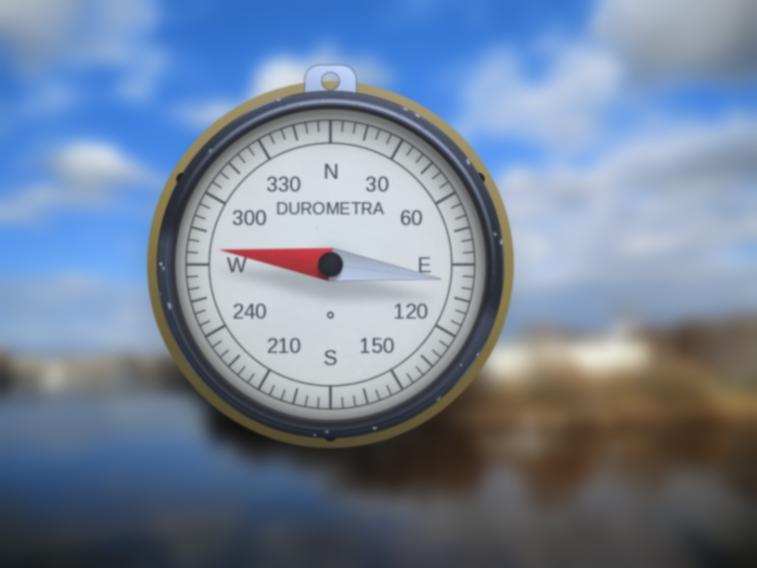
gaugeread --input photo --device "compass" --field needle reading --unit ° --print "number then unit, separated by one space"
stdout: 277.5 °
